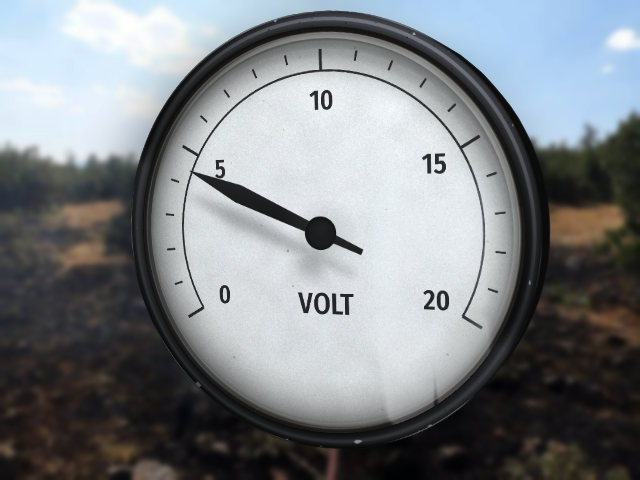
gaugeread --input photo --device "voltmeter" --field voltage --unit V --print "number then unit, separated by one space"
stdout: 4.5 V
